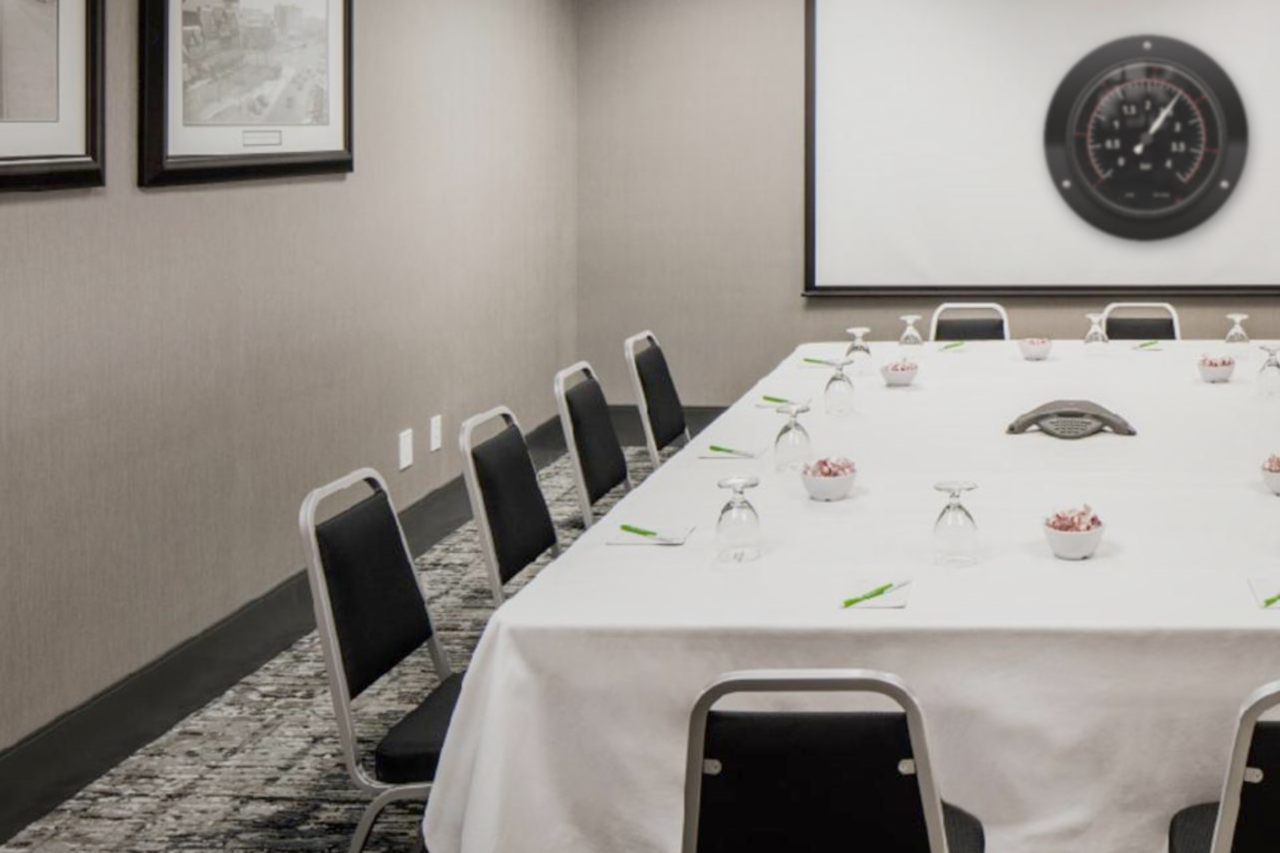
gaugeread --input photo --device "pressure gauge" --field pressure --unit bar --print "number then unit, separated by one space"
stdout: 2.5 bar
